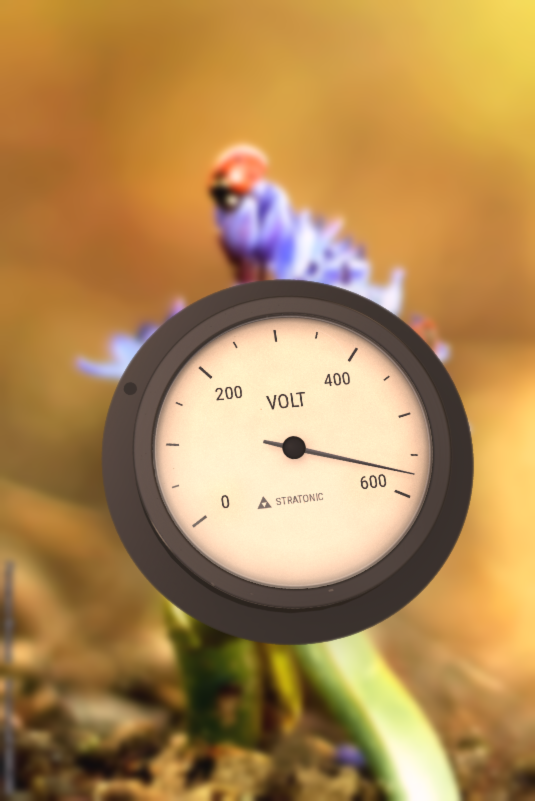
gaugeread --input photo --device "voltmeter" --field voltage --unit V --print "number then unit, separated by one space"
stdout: 575 V
